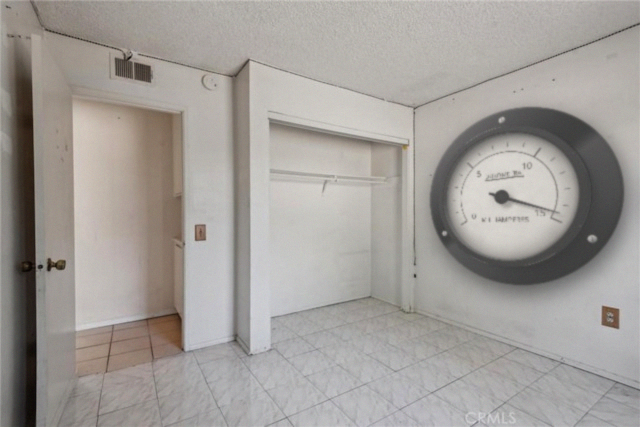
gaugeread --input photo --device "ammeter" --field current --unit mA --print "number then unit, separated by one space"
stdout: 14.5 mA
